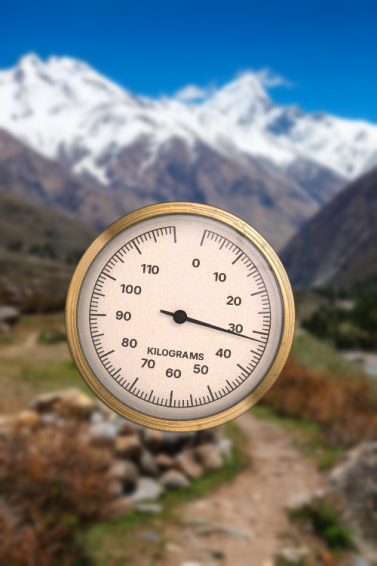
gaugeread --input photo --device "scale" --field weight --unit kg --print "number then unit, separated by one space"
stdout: 32 kg
